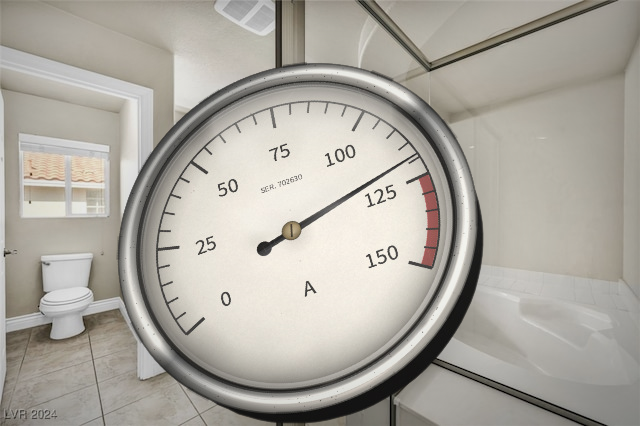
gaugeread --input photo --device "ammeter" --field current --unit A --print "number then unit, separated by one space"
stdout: 120 A
